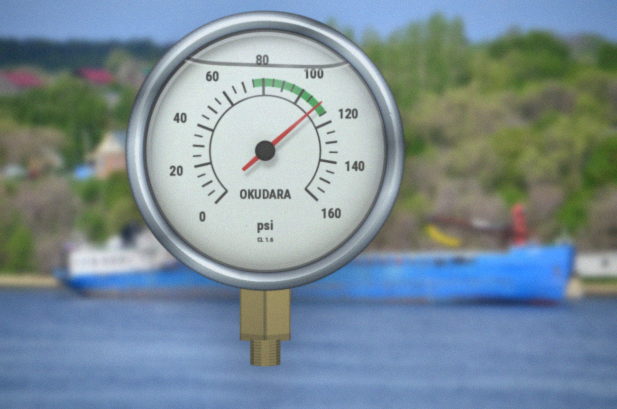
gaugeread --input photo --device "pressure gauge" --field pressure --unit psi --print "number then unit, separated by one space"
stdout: 110 psi
